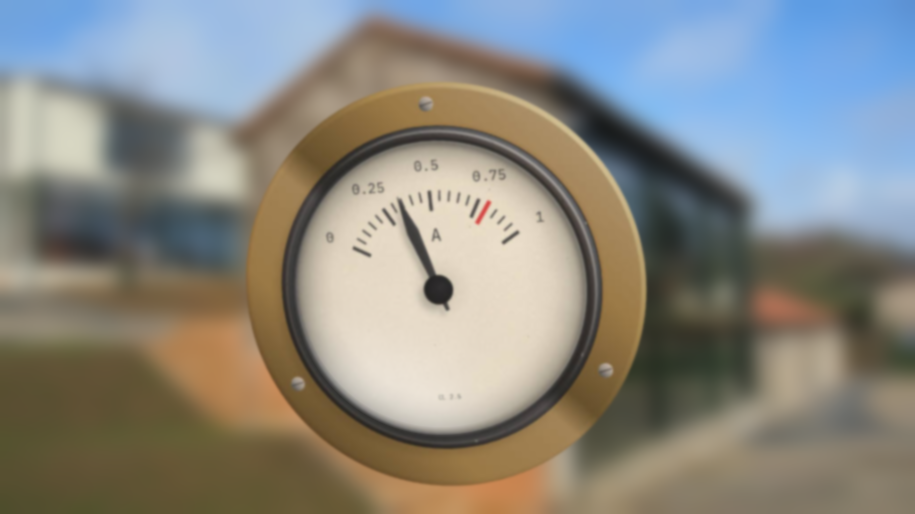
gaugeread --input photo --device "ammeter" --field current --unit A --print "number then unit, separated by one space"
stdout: 0.35 A
